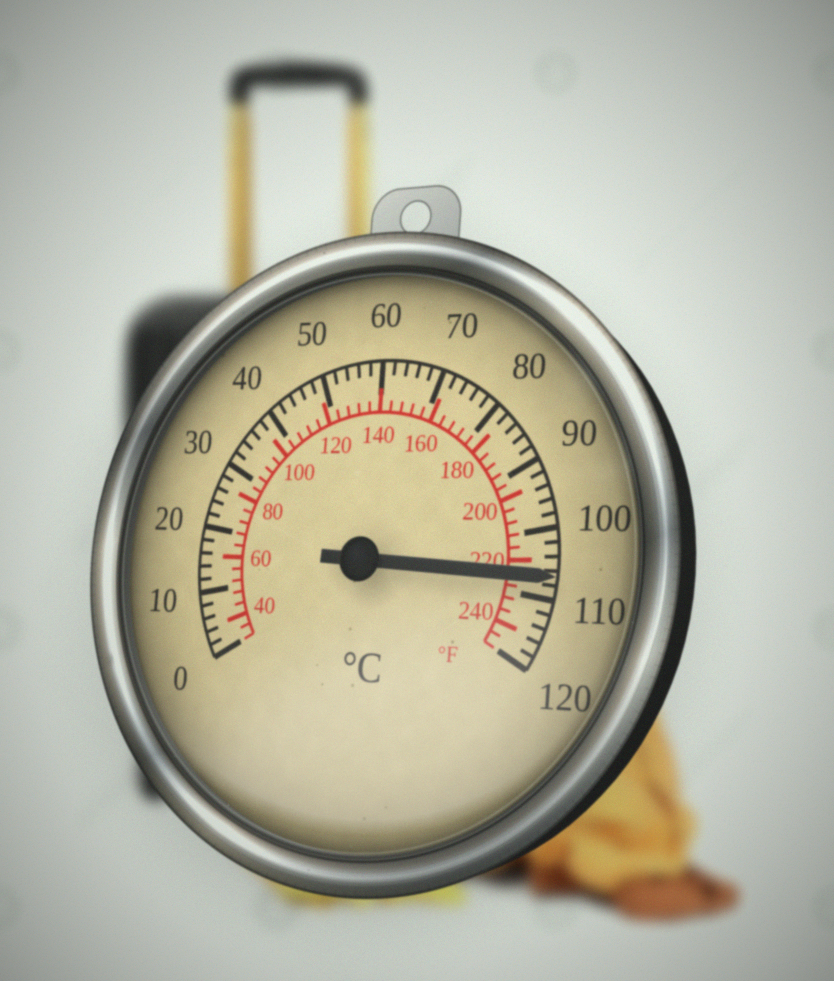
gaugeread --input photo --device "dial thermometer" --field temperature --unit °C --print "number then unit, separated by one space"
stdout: 107 °C
